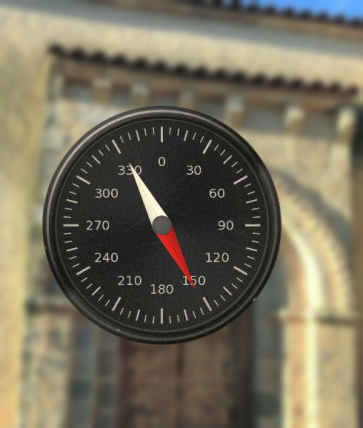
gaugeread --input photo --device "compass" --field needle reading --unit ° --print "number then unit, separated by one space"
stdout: 152.5 °
